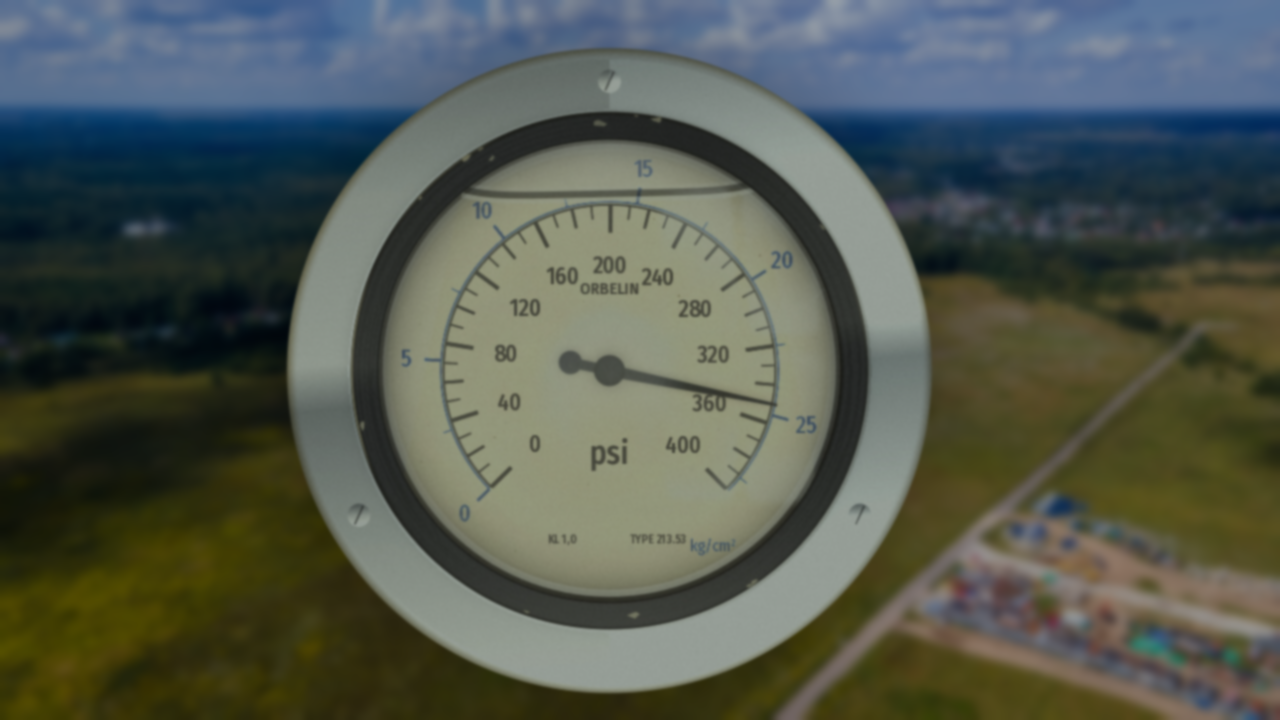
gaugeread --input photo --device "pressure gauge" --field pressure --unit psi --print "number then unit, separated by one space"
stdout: 350 psi
